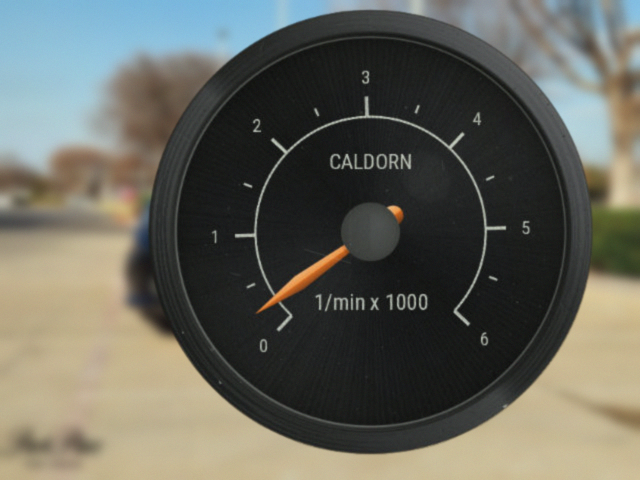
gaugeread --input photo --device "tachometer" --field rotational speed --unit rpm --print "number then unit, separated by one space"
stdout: 250 rpm
